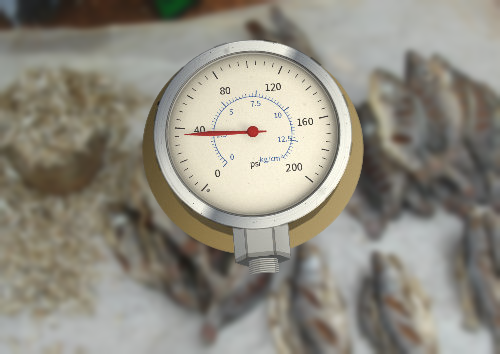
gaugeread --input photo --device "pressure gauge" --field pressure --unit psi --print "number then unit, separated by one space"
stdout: 35 psi
